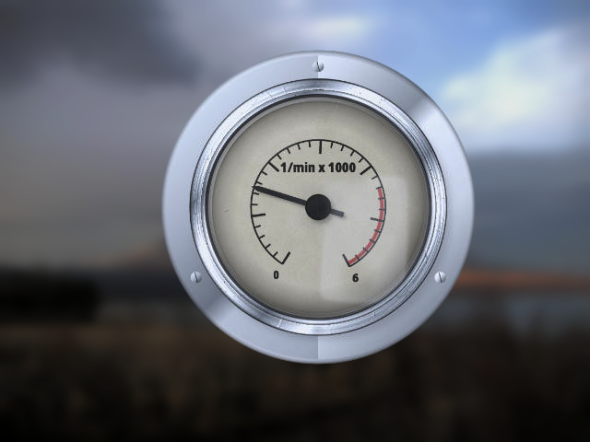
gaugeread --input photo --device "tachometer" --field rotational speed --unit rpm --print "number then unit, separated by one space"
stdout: 1500 rpm
